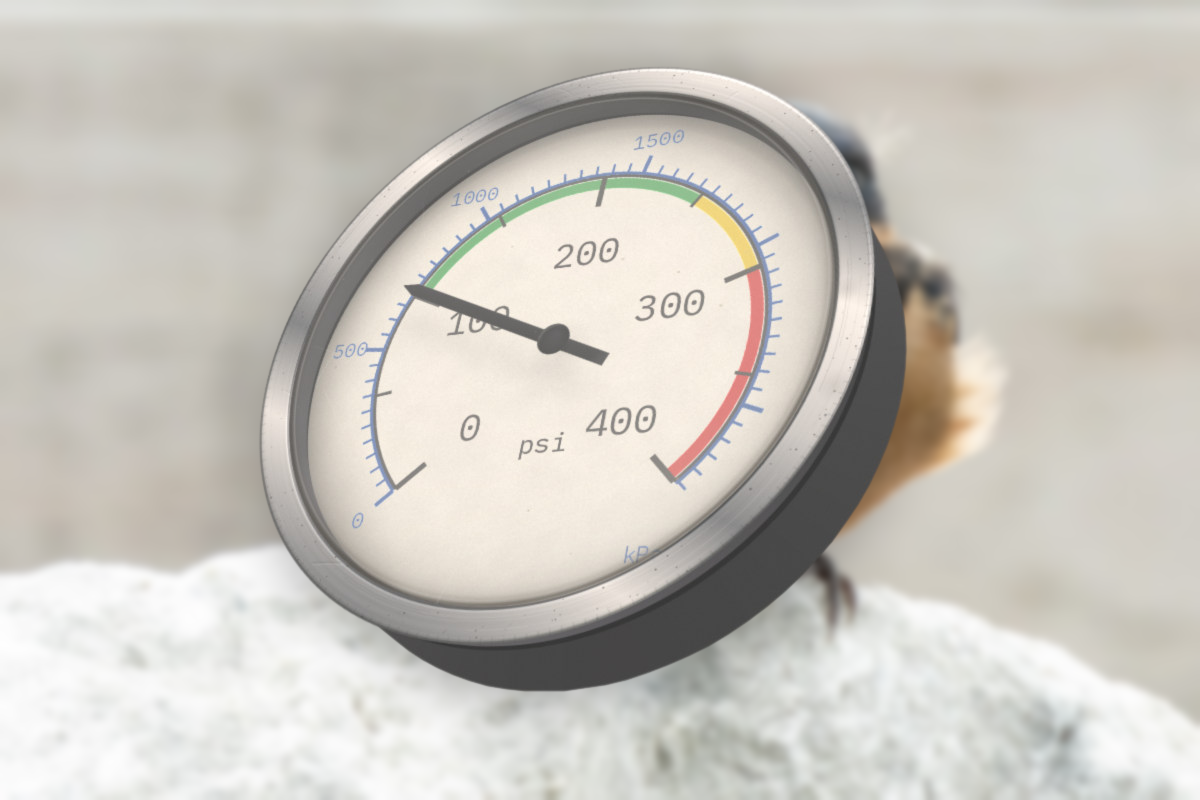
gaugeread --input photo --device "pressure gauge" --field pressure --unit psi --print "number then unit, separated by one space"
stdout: 100 psi
